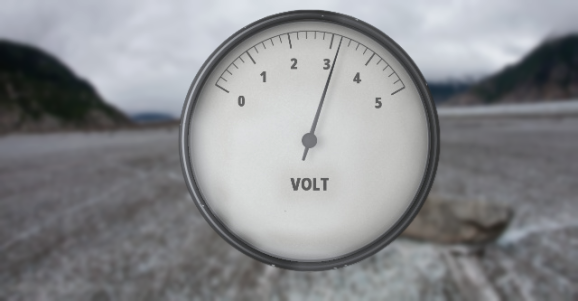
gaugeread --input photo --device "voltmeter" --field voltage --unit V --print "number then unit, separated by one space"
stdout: 3.2 V
